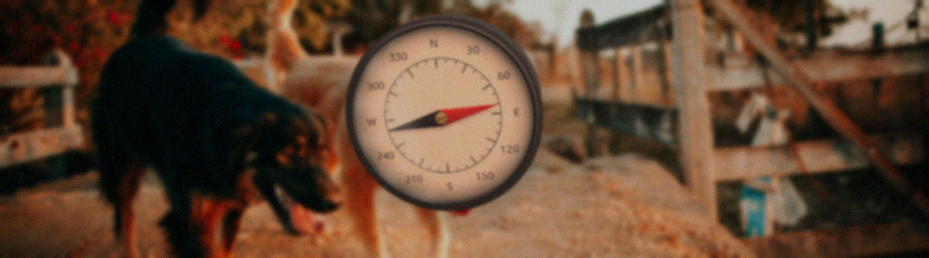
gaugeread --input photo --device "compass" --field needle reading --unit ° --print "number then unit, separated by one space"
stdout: 80 °
